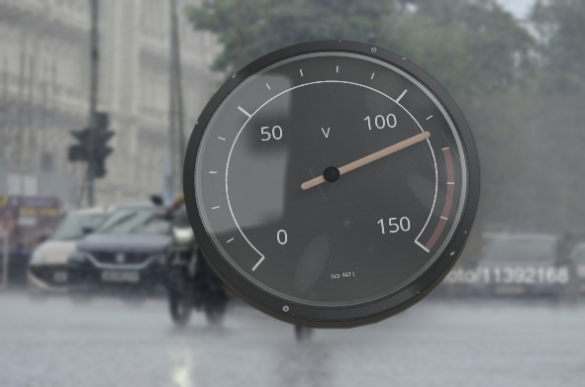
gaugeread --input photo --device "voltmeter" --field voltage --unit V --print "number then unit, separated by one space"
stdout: 115 V
